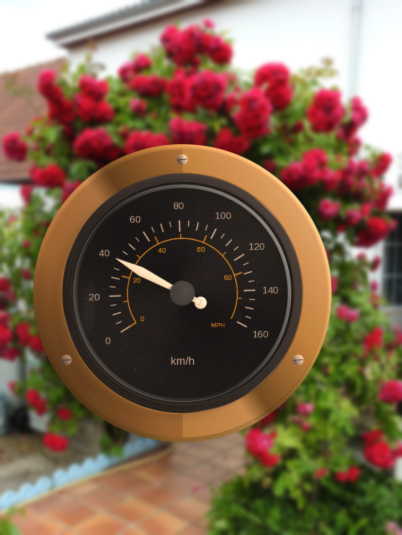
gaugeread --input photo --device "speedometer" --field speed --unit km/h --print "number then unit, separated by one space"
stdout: 40 km/h
